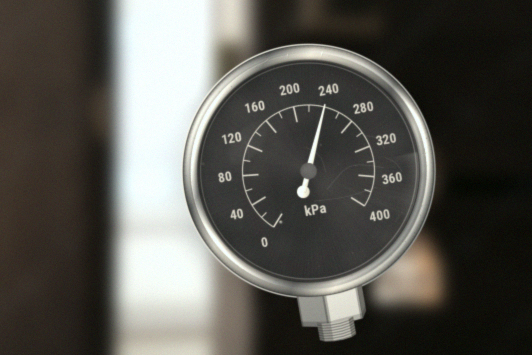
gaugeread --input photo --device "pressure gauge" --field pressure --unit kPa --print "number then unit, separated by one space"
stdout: 240 kPa
